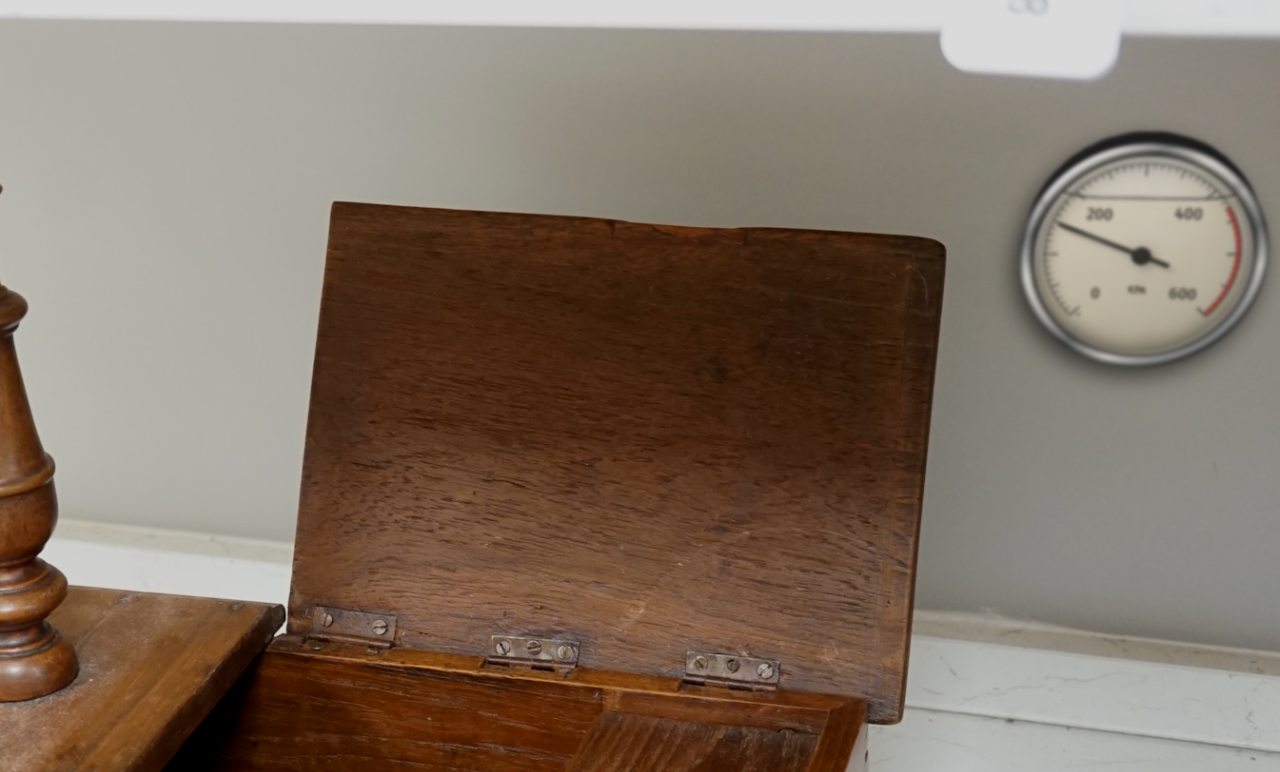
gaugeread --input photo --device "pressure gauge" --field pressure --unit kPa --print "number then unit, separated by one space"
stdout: 150 kPa
